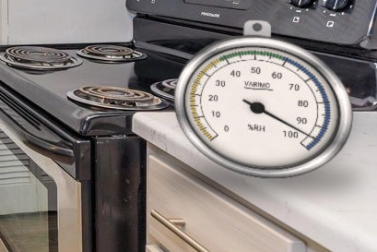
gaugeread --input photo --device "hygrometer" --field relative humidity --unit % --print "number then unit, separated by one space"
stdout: 95 %
